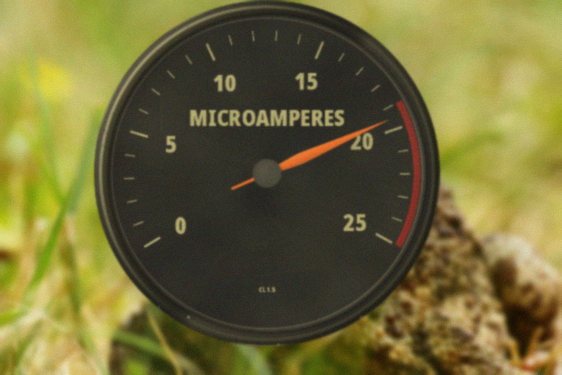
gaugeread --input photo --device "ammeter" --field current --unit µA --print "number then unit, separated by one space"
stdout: 19.5 µA
